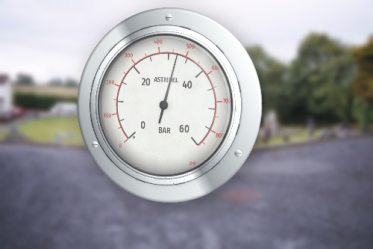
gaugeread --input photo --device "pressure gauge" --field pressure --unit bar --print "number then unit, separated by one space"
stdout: 32.5 bar
